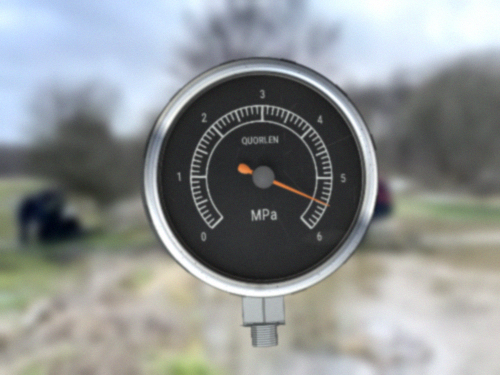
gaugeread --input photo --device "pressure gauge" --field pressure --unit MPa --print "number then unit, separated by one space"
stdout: 5.5 MPa
